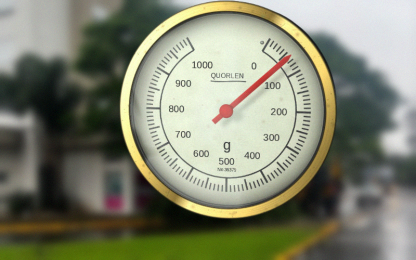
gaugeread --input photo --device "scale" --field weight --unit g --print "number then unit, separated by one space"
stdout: 60 g
